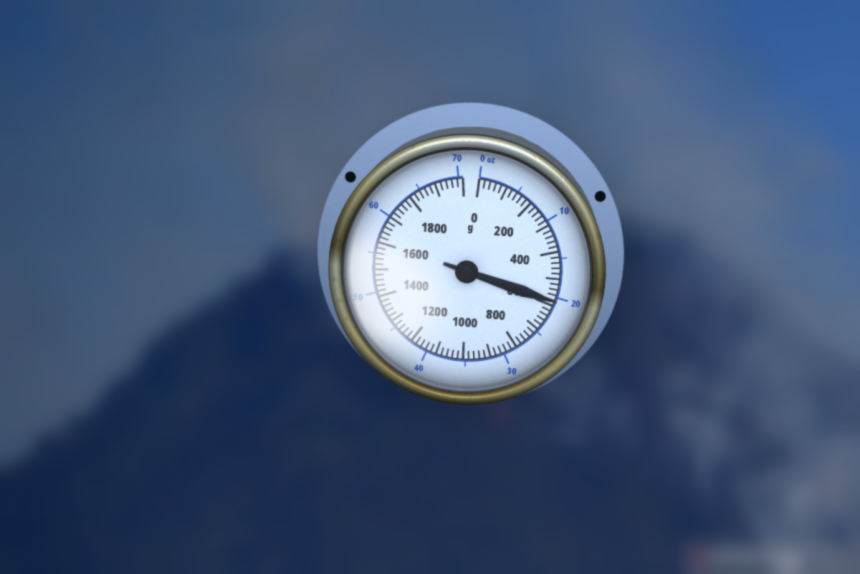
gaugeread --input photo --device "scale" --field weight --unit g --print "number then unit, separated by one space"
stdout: 580 g
